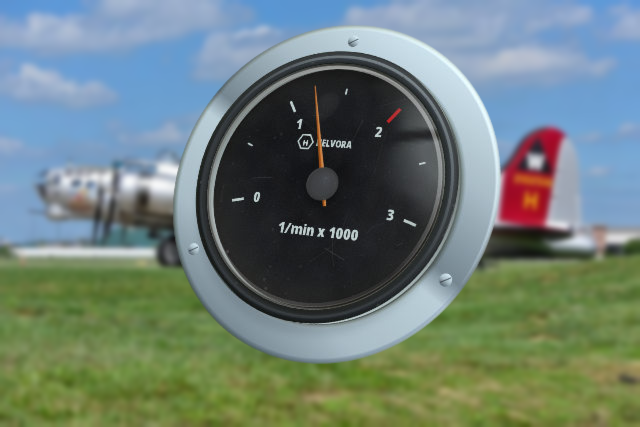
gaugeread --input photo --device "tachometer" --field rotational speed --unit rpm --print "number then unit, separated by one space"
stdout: 1250 rpm
